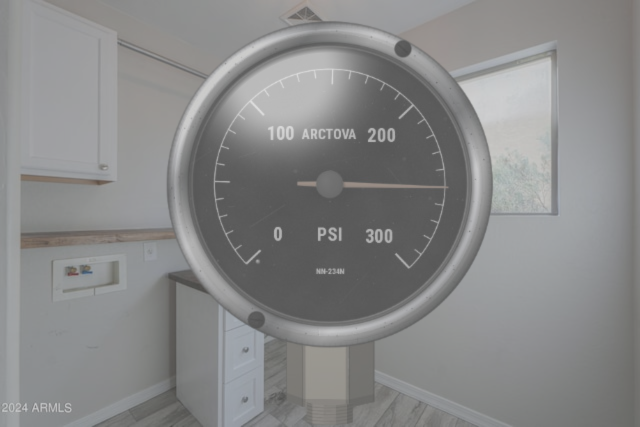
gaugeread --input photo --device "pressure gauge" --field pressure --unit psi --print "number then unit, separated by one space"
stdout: 250 psi
